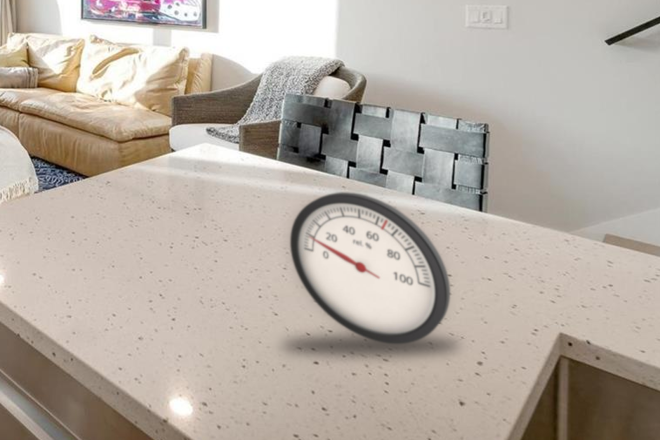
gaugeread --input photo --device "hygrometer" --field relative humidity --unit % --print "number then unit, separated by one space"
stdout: 10 %
